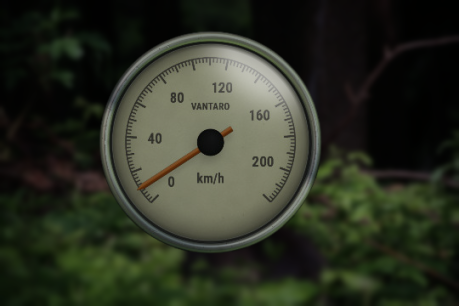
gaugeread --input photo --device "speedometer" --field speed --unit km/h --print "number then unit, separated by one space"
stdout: 10 km/h
